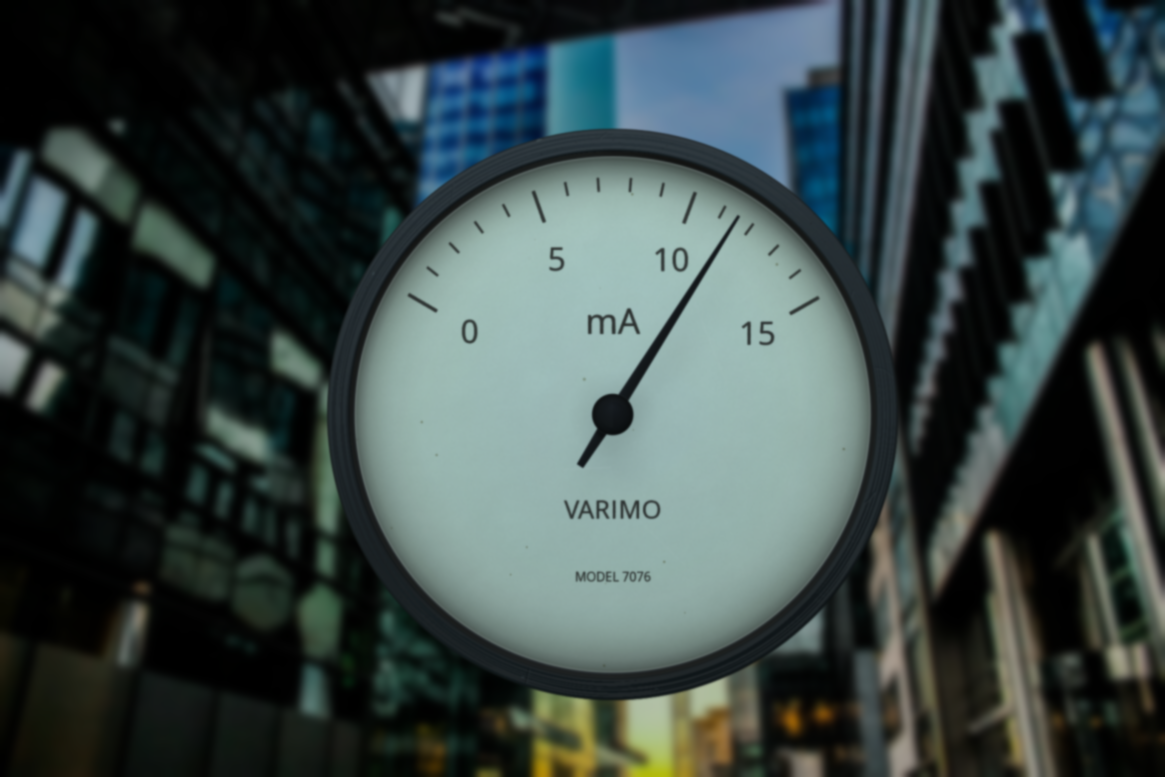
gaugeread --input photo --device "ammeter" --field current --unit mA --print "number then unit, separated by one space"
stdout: 11.5 mA
